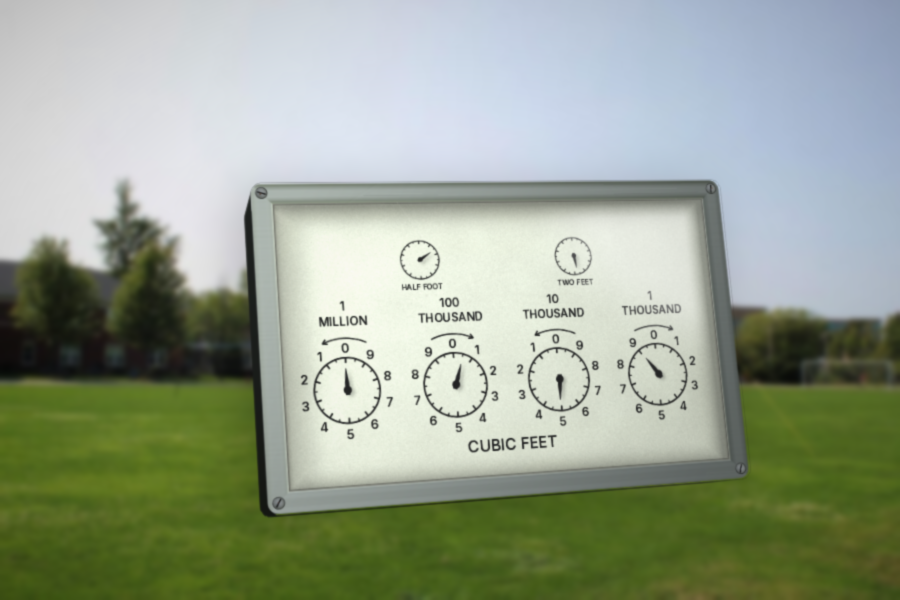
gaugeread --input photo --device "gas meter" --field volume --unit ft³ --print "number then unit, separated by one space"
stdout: 4900 ft³
